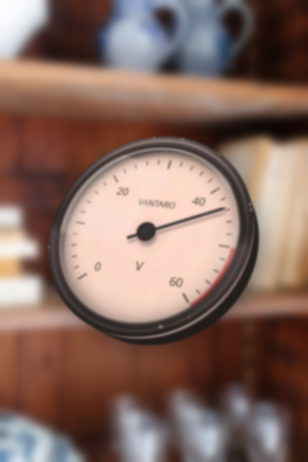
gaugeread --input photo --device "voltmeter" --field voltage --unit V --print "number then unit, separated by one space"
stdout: 44 V
